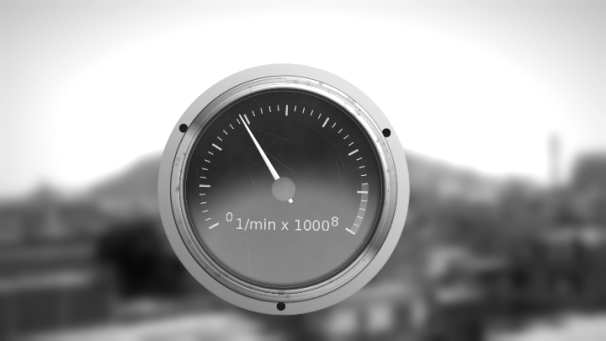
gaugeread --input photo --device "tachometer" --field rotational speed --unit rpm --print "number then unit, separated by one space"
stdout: 2900 rpm
